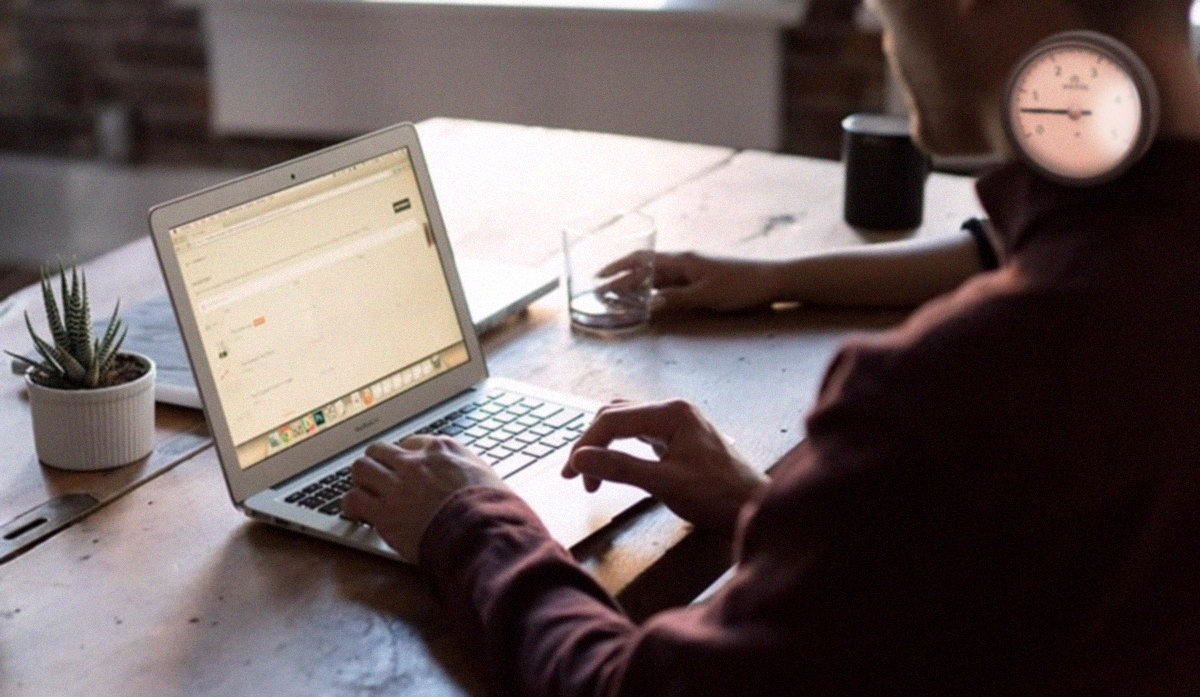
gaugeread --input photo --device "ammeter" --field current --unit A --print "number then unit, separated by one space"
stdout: 0.6 A
